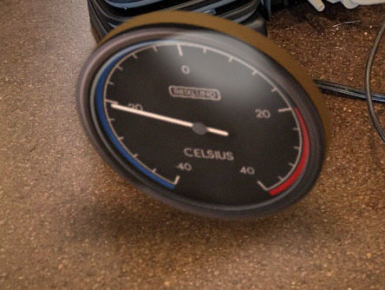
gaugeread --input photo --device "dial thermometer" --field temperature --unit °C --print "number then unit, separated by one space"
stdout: -20 °C
